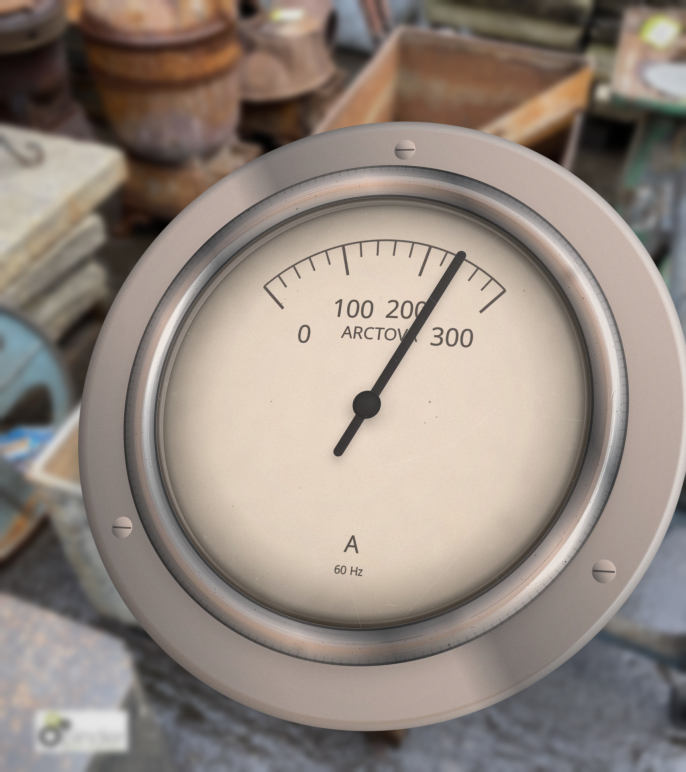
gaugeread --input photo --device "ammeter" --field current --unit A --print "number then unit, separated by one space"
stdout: 240 A
